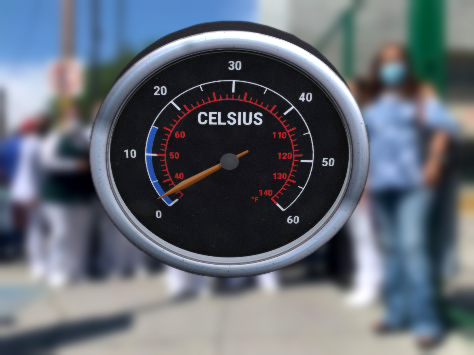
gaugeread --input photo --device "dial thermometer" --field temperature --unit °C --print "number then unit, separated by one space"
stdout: 2.5 °C
